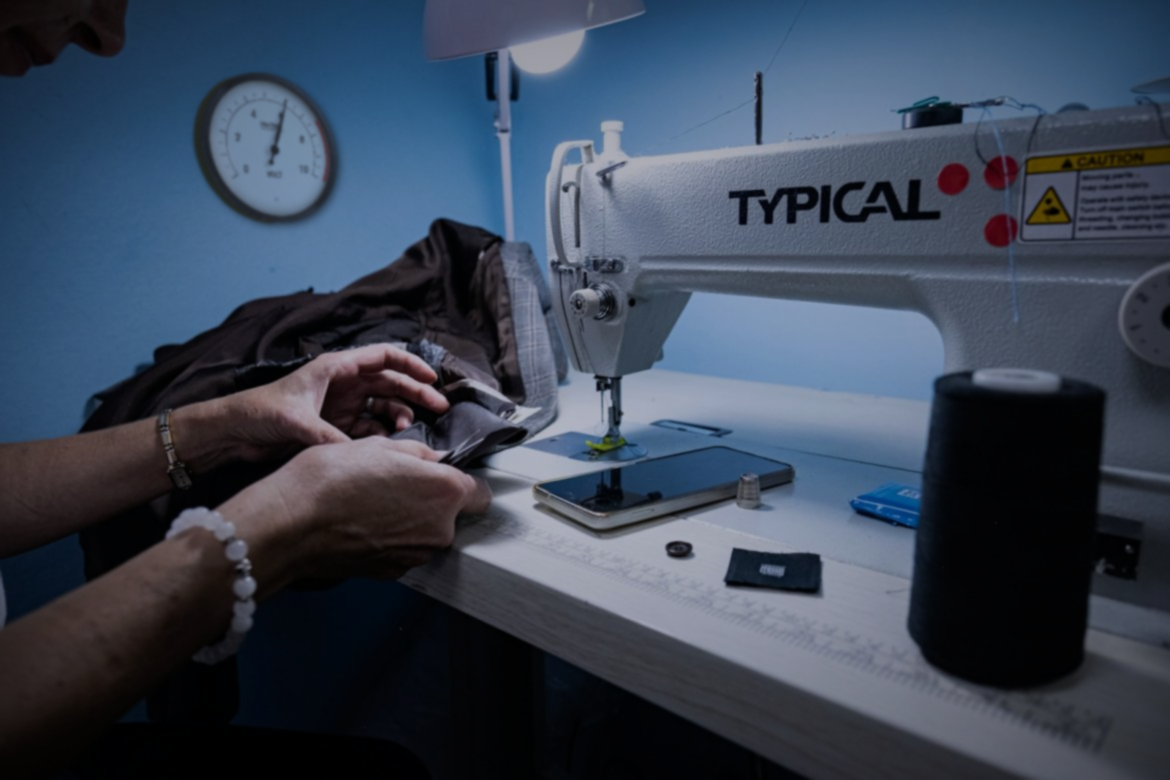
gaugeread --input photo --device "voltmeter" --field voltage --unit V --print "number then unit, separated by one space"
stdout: 6 V
